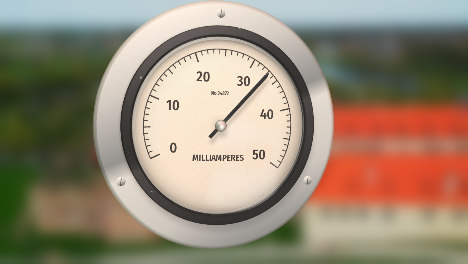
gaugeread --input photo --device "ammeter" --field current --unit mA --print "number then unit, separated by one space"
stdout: 33 mA
